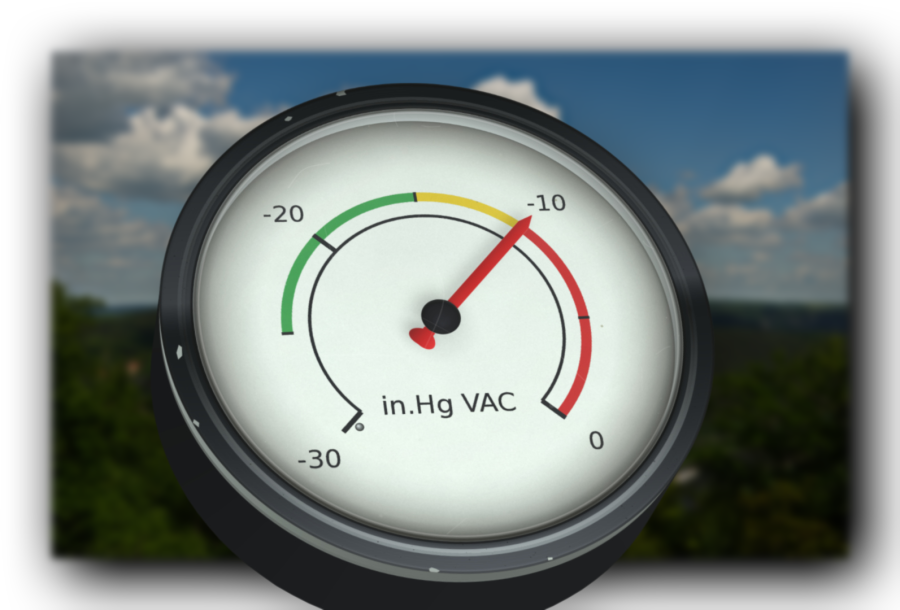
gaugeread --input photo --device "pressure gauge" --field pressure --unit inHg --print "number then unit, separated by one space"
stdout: -10 inHg
